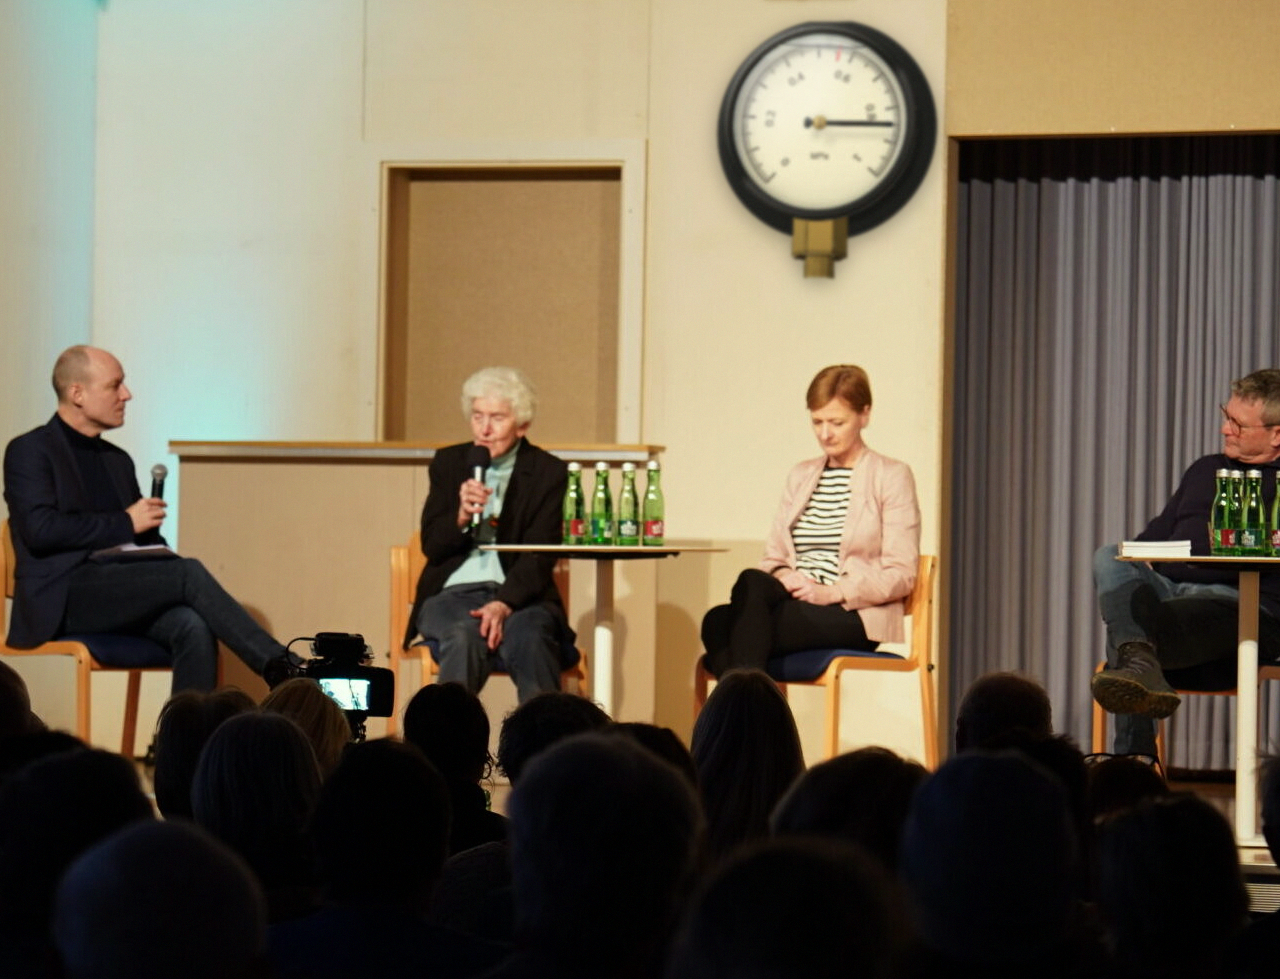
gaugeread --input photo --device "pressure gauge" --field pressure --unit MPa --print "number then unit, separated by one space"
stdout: 0.85 MPa
